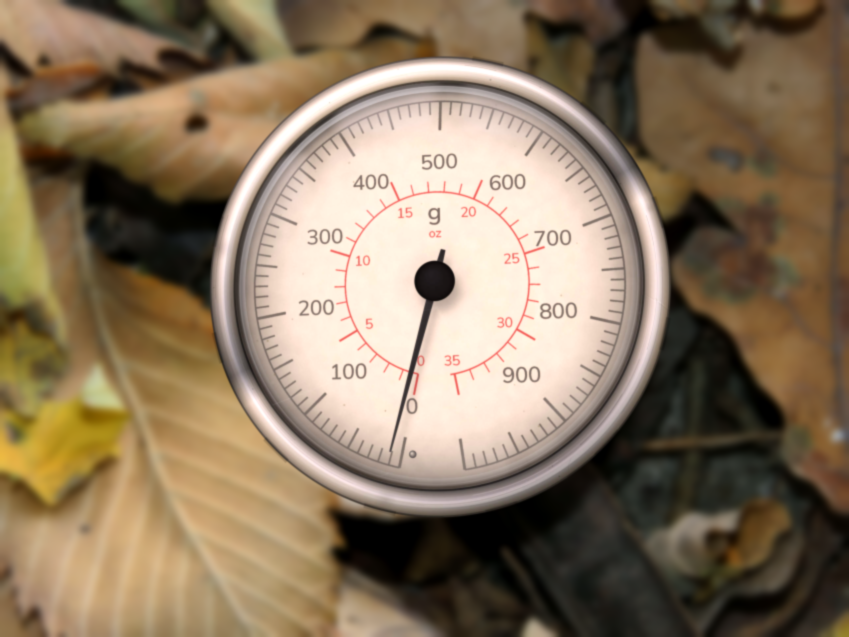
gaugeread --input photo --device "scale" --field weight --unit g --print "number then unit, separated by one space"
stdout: 10 g
